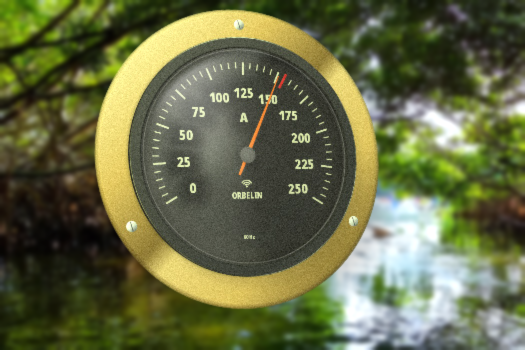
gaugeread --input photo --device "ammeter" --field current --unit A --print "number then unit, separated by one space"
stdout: 150 A
